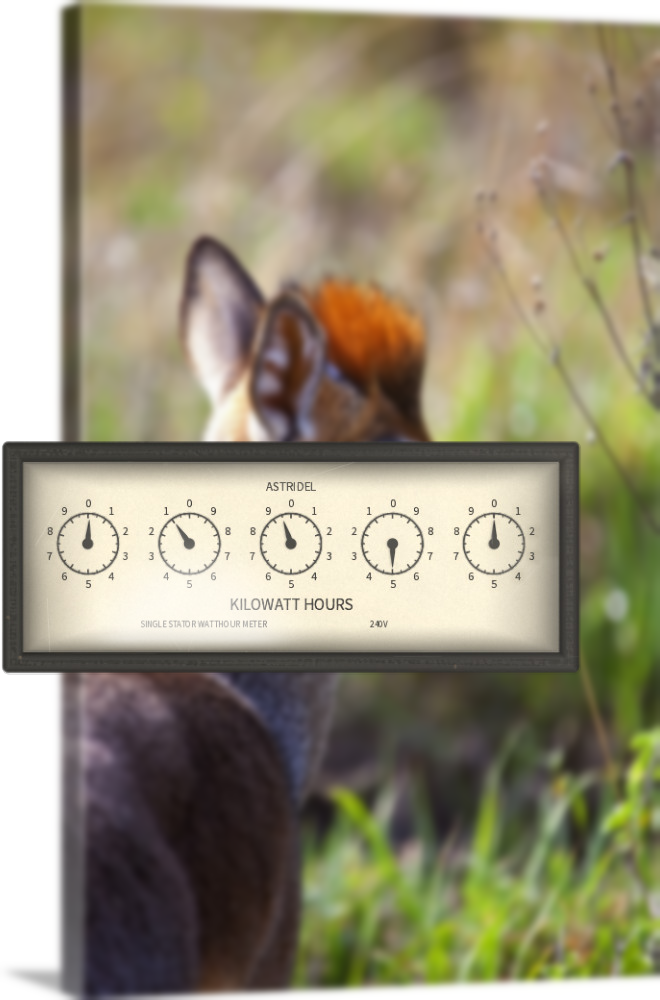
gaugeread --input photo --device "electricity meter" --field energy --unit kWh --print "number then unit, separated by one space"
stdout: 950 kWh
